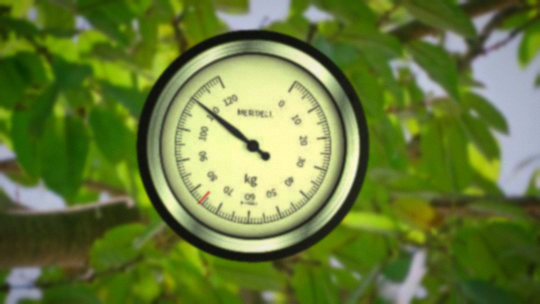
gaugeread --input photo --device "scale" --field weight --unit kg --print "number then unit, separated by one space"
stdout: 110 kg
